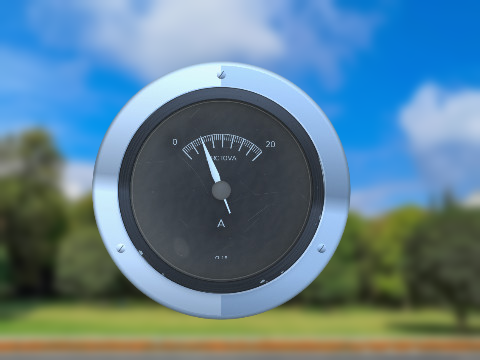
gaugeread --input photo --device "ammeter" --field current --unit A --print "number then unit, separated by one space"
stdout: 5 A
